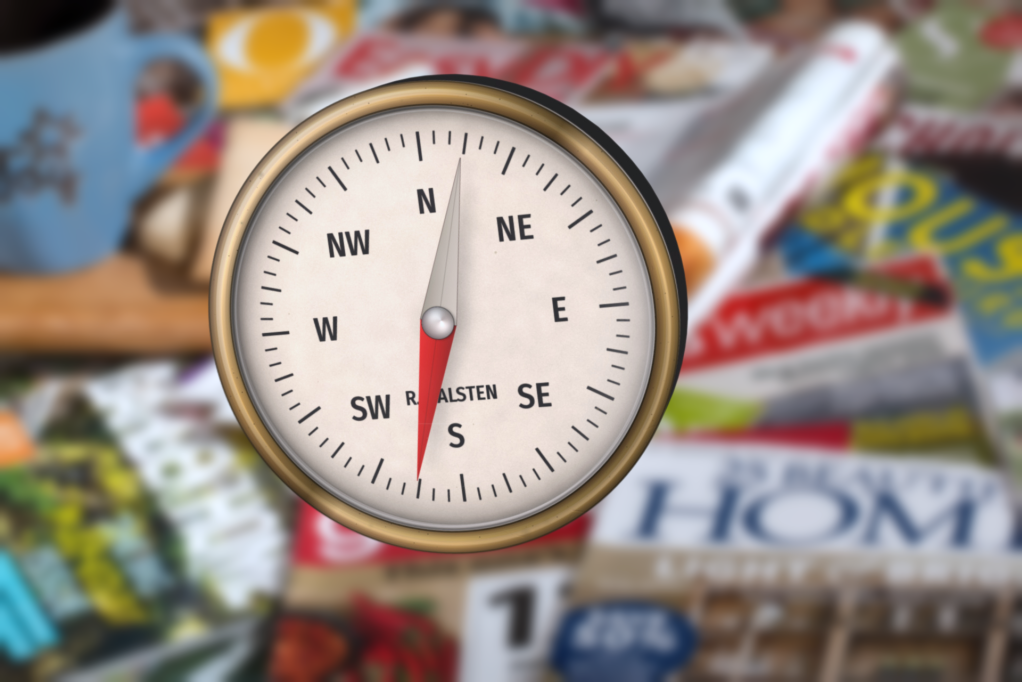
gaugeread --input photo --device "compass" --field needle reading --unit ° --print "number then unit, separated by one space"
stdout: 195 °
